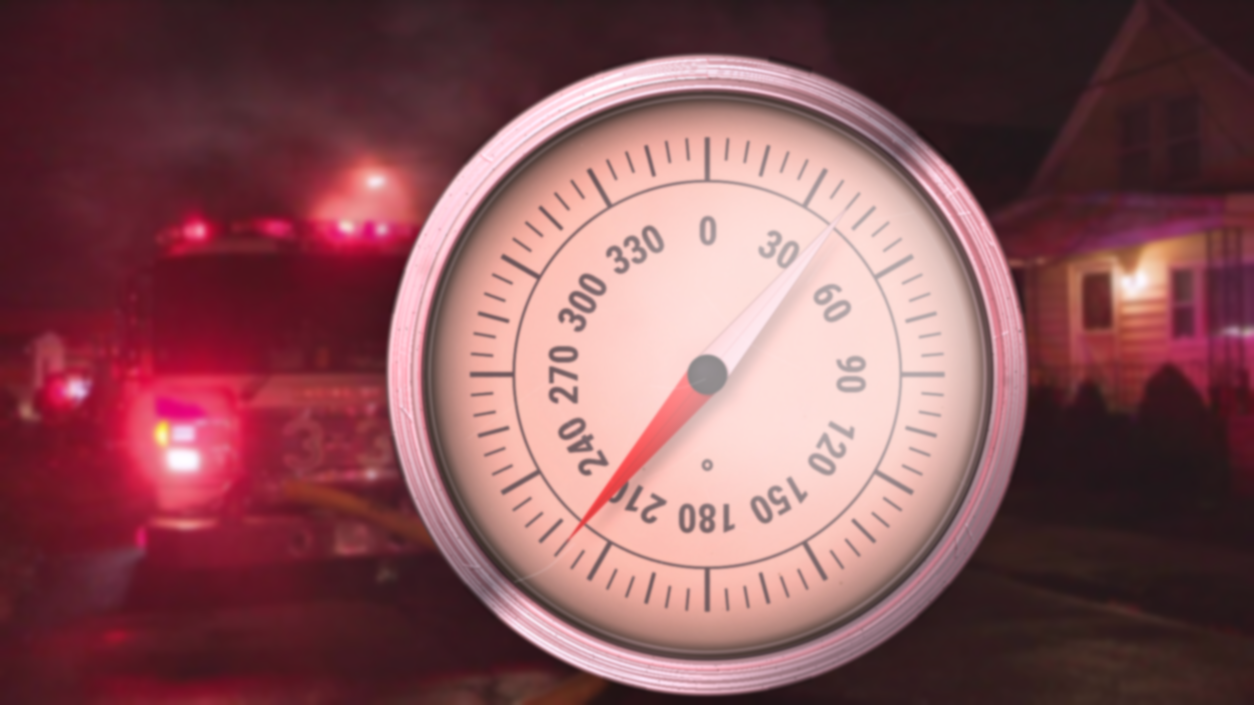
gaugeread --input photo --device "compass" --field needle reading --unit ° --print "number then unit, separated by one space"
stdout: 220 °
